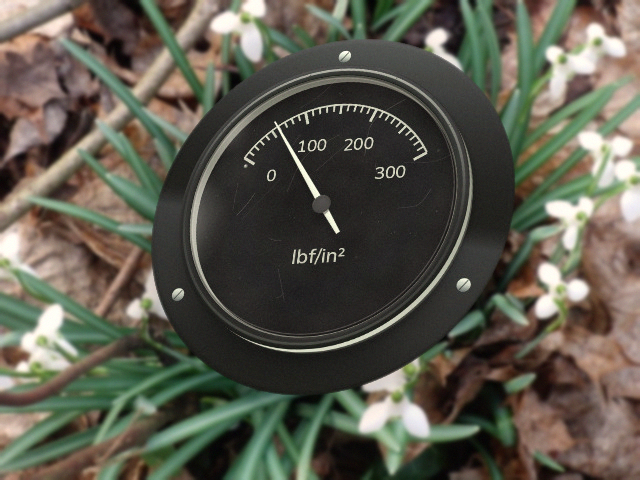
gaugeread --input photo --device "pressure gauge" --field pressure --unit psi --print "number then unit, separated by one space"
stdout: 60 psi
